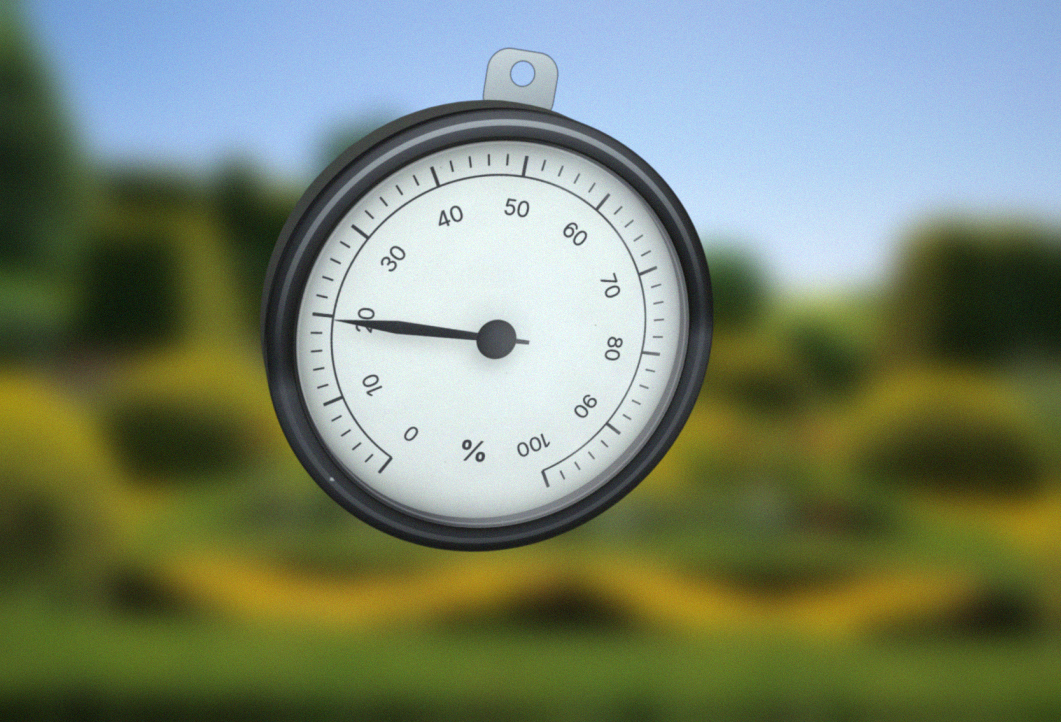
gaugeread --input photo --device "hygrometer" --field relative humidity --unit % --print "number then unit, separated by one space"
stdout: 20 %
